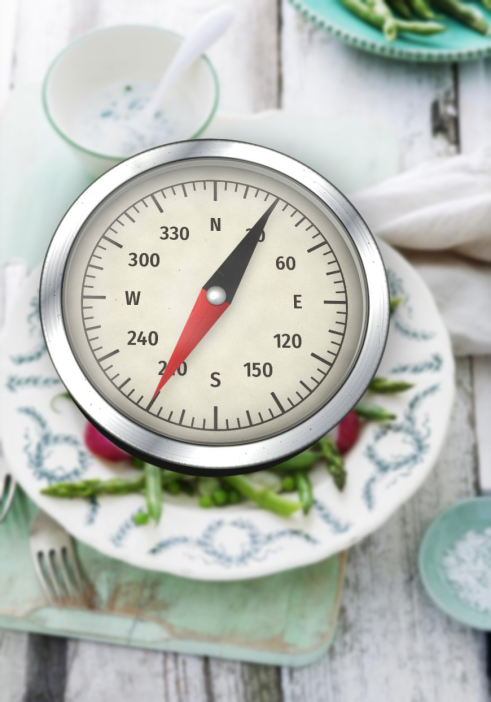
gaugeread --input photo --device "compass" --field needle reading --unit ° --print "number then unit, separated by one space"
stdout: 210 °
